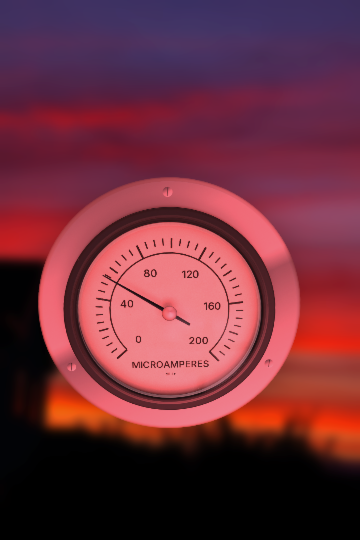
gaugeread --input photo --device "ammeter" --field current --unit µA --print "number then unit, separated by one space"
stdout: 55 µA
